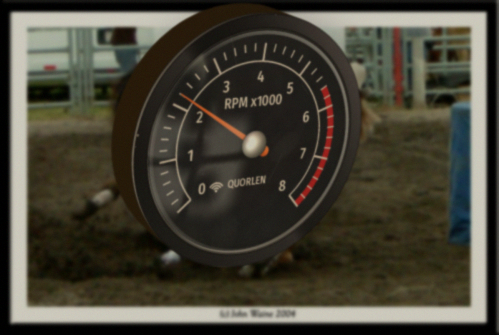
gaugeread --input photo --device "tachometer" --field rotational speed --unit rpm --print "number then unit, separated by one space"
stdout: 2200 rpm
